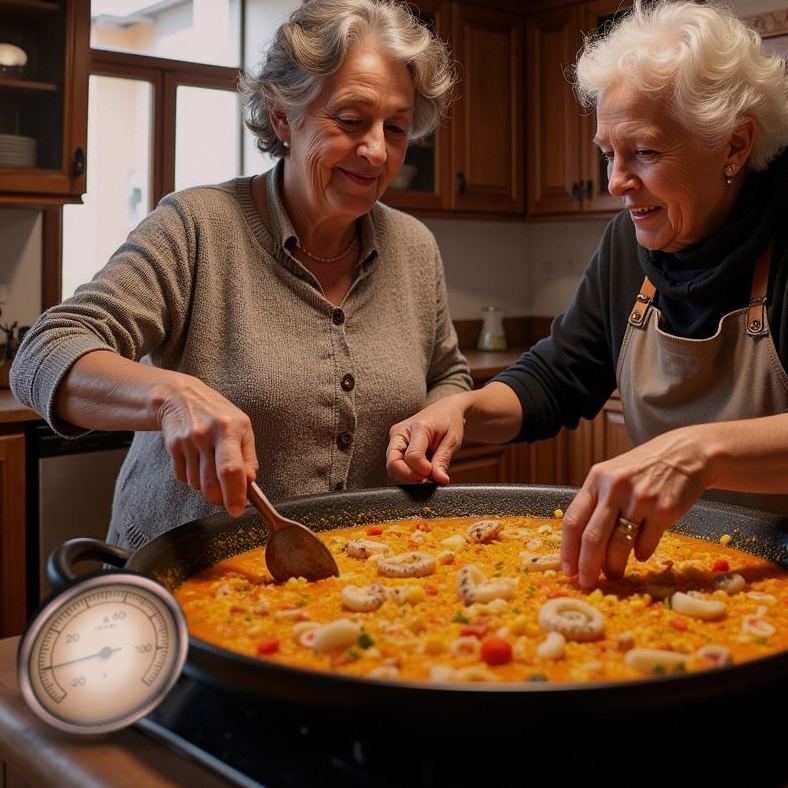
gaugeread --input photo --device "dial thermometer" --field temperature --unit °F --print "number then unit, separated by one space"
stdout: 0 °F
